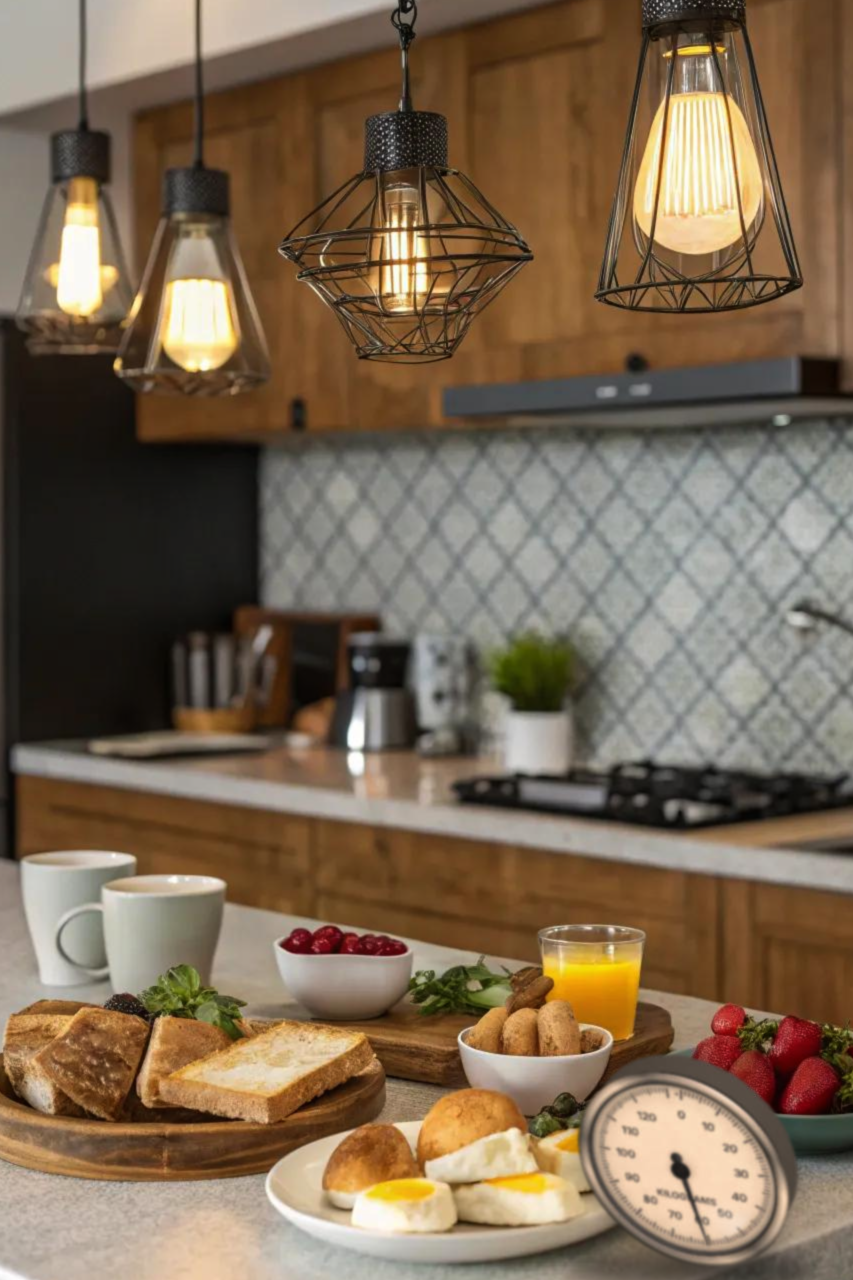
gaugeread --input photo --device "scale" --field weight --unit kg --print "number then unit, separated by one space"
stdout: 60 kg
